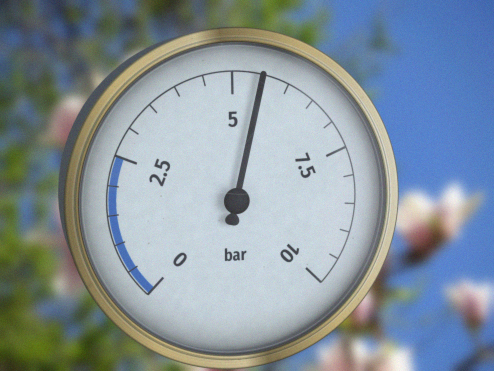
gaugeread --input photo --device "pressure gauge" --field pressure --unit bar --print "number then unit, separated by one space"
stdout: 5.5 bar
